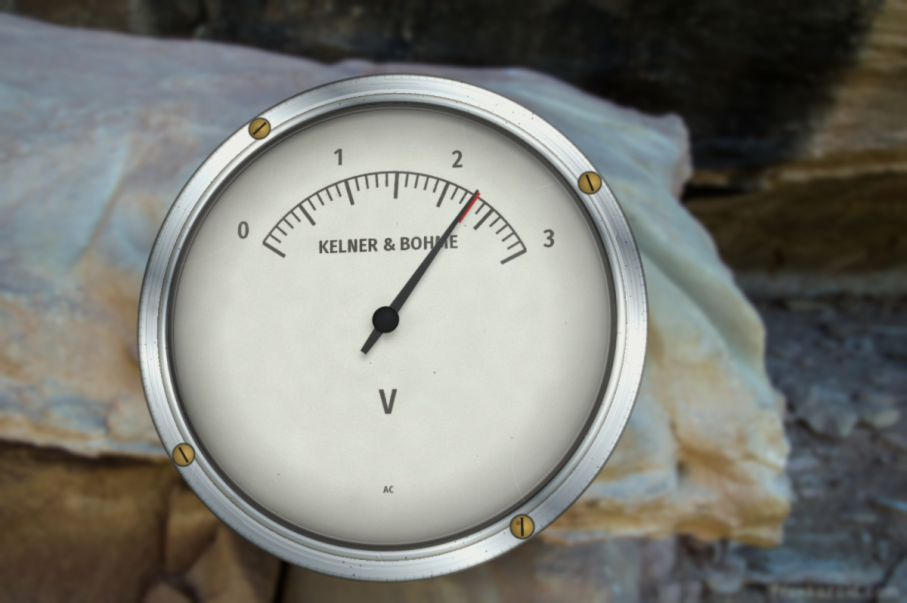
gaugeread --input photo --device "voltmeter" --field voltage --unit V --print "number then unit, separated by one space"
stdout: 2.3 V
